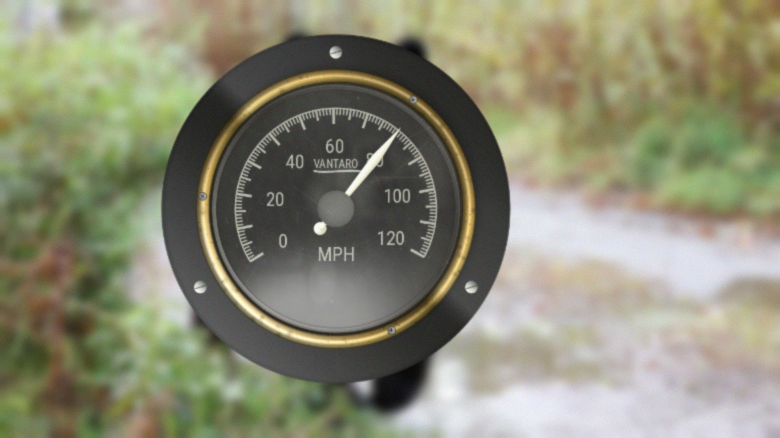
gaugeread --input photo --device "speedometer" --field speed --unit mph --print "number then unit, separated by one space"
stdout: 80 mph
